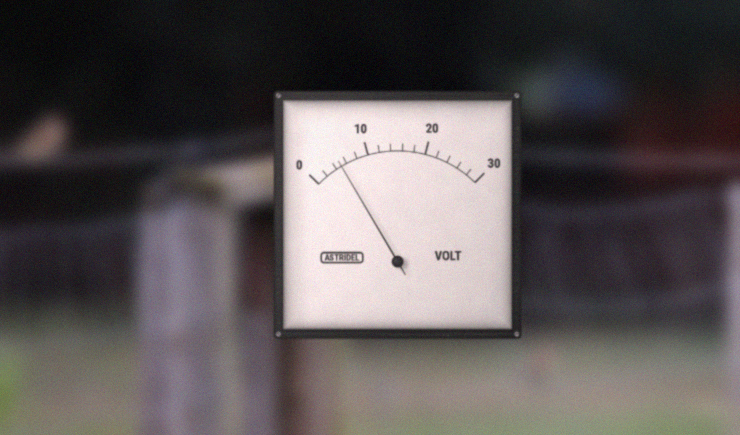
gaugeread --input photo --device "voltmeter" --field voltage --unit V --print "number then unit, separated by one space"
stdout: 5 V
